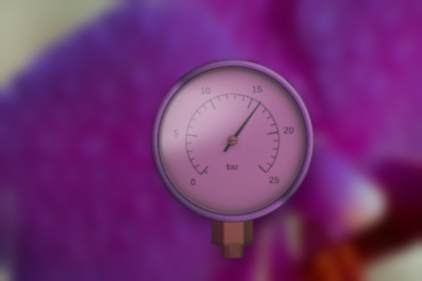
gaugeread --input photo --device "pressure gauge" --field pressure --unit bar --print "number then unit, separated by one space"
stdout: 16 bar
